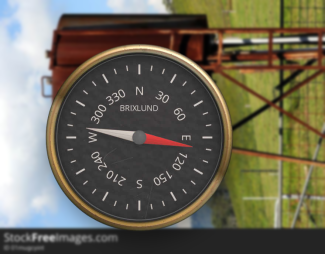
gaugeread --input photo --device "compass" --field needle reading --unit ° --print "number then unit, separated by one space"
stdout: 100 °
